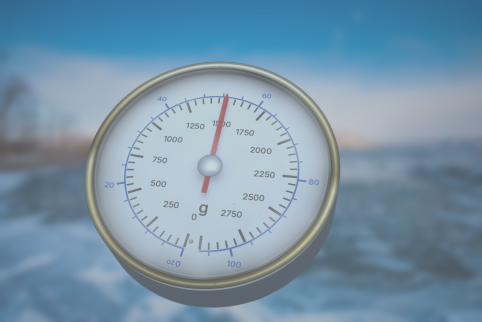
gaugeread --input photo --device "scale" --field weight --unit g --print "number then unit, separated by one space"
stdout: 1500 g
